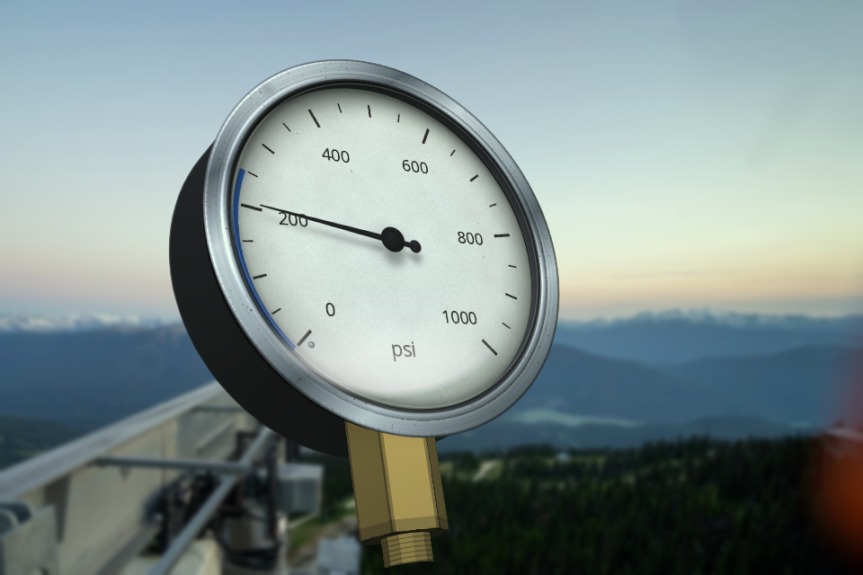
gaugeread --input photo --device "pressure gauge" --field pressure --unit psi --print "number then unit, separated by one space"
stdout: 200 psi
